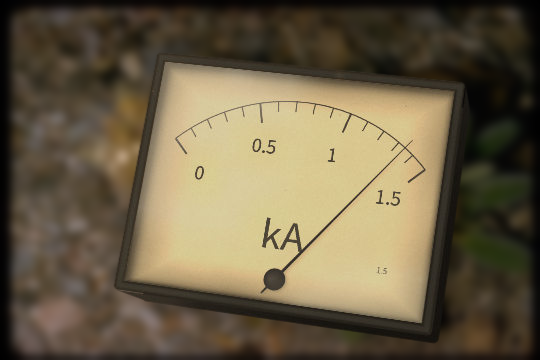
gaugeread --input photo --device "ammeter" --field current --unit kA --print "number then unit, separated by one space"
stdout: 1.35 kA
